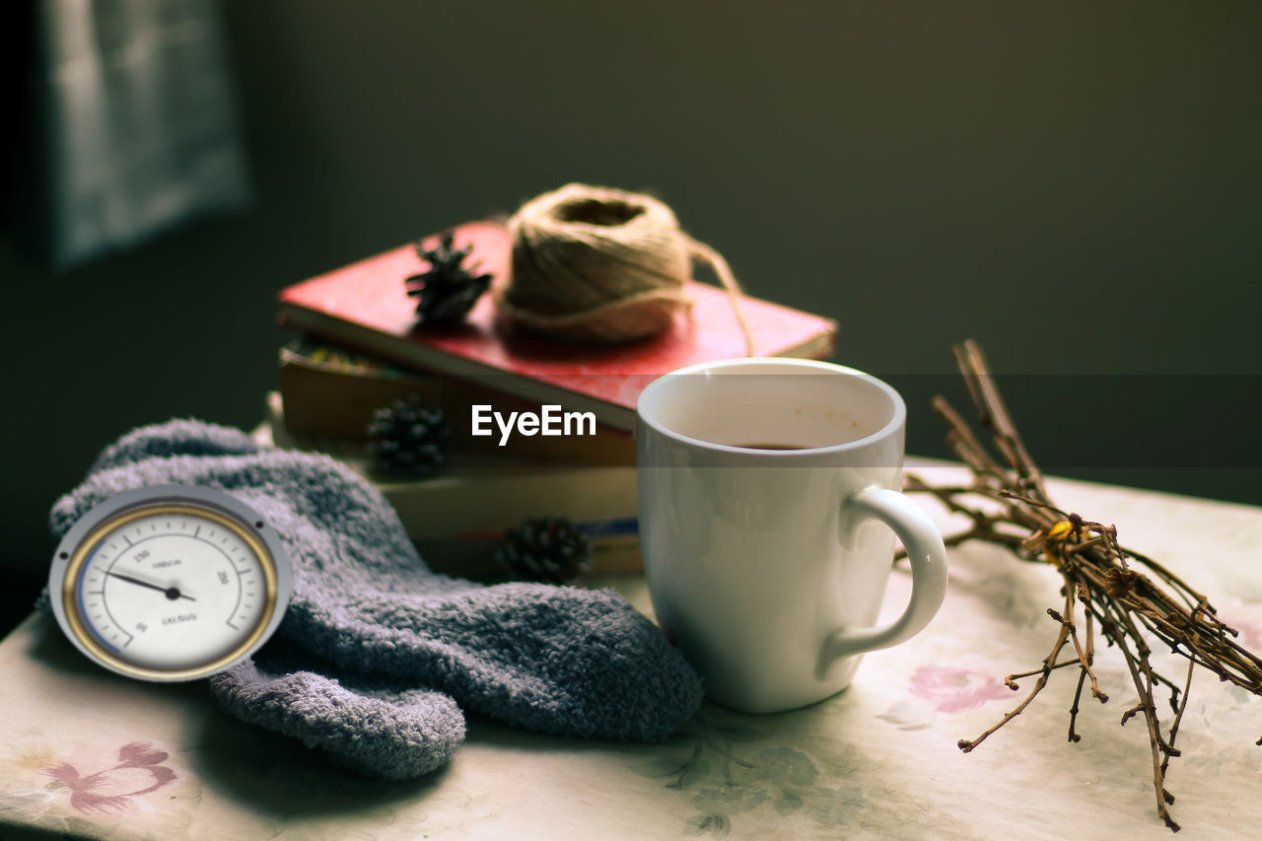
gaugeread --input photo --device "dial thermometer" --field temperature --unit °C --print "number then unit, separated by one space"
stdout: 120 °C
